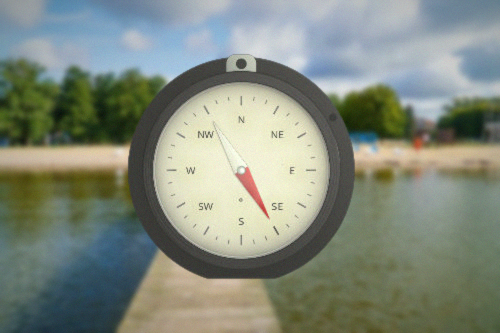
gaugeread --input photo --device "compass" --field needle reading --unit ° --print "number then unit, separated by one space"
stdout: 150 °
